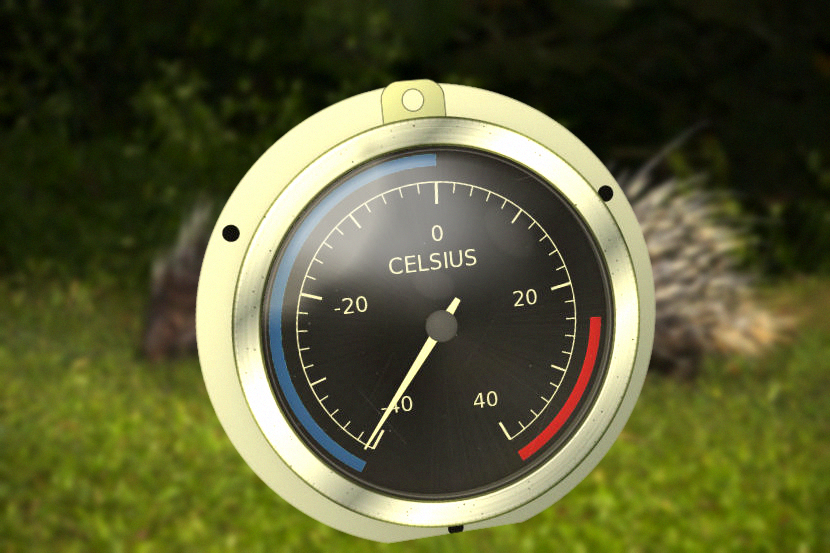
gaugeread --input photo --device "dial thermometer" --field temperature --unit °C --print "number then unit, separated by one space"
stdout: -39 °C
